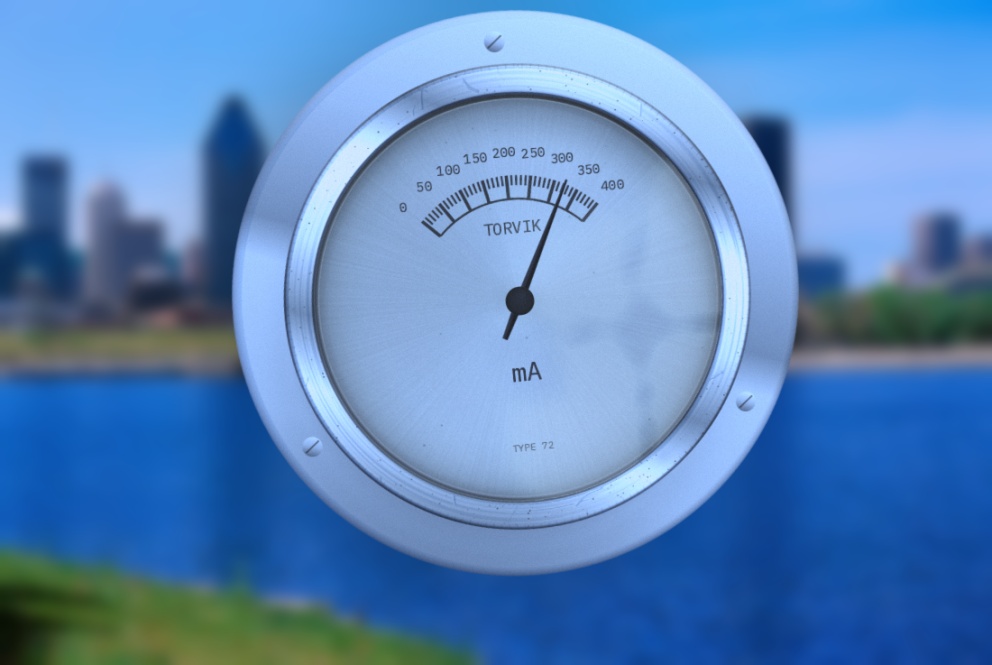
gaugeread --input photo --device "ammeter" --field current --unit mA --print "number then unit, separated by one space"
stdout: 320 mA
